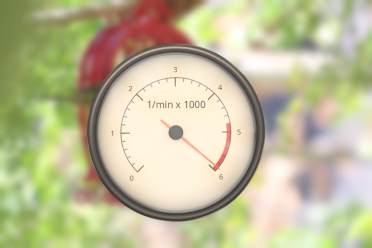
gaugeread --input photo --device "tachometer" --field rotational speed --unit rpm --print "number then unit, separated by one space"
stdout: 5900 rpm
